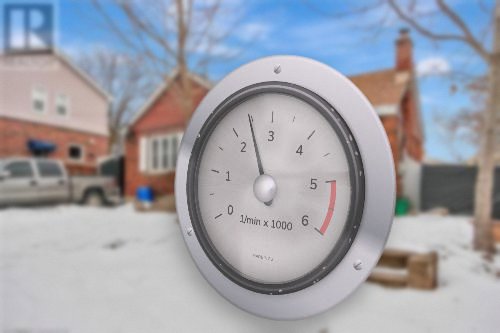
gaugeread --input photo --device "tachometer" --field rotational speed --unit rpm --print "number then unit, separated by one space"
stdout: 2500 rpm
